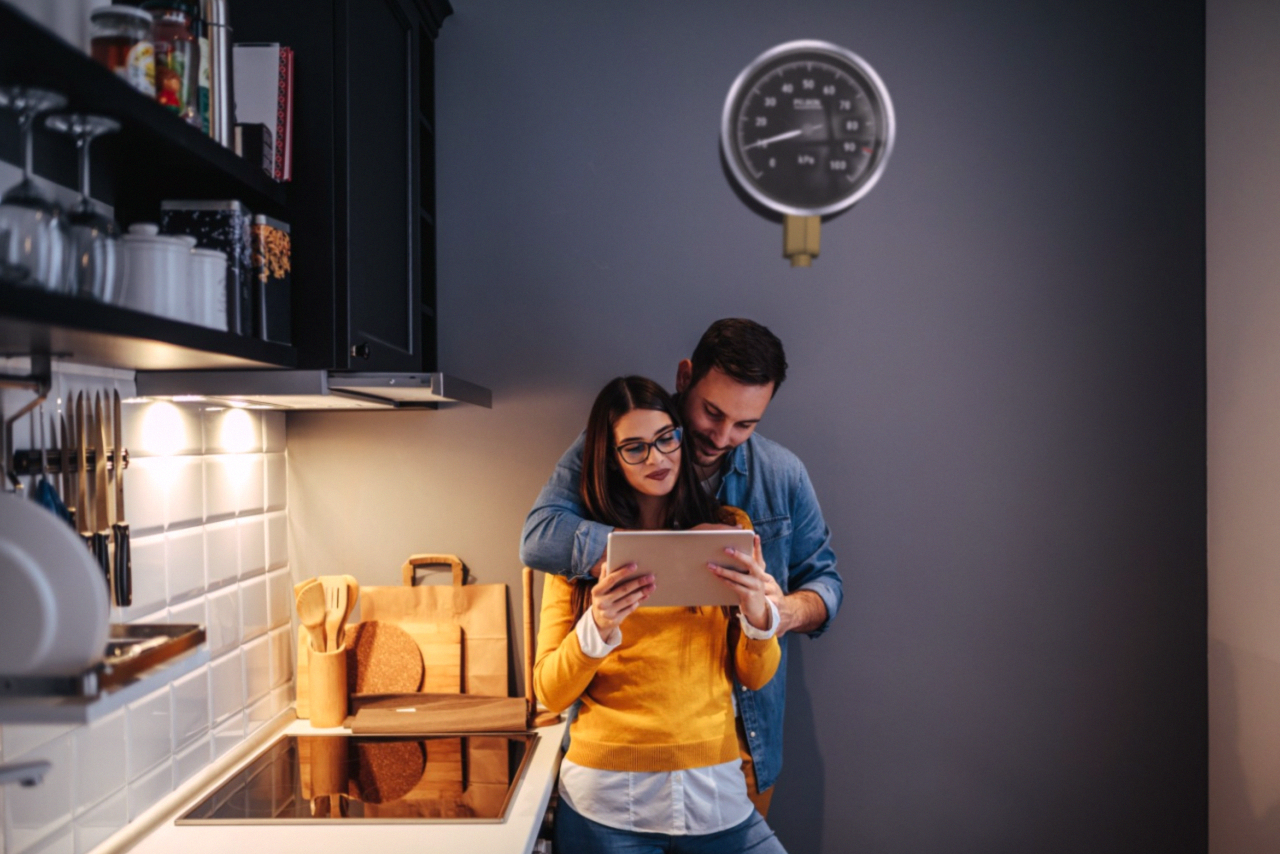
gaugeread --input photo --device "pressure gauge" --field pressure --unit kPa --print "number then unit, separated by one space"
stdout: 10 kPa
